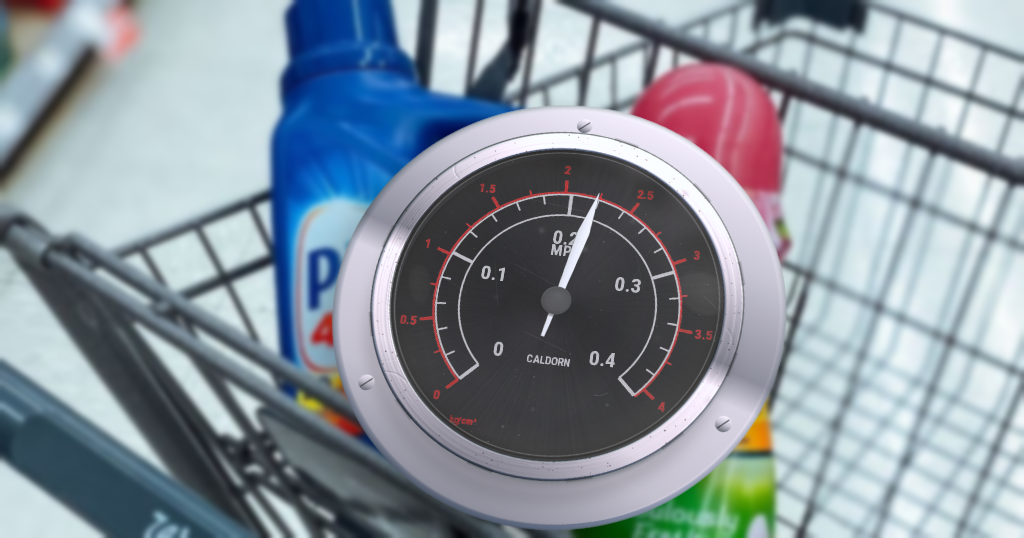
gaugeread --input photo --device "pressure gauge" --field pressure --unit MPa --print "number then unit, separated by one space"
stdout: 0.22 MPa
